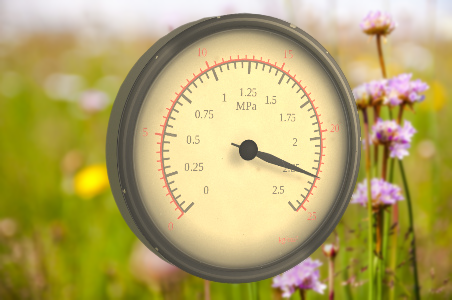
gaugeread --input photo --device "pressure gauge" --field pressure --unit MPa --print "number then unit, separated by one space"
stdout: 2.25 MPa
